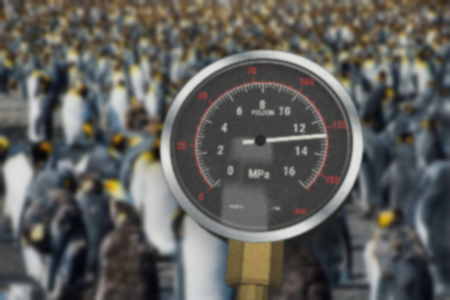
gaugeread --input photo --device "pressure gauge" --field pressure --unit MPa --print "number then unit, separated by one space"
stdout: 13 MPa
